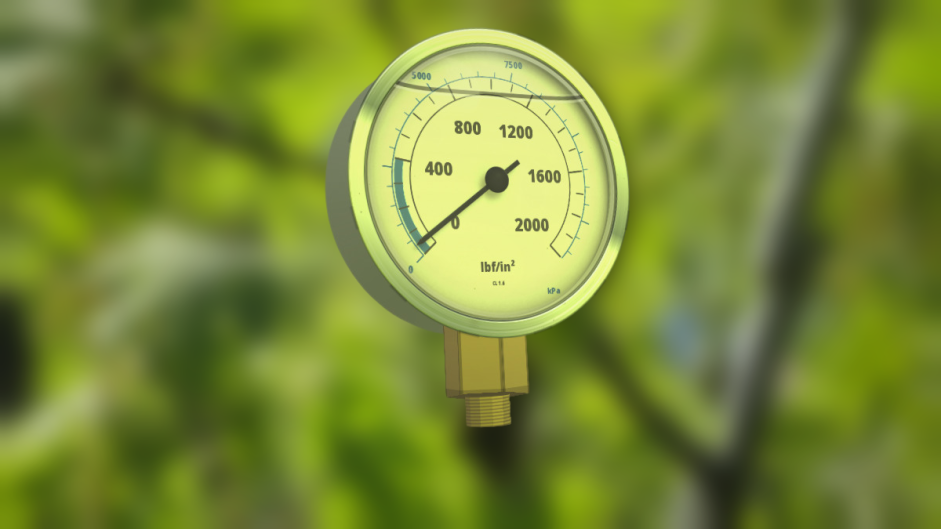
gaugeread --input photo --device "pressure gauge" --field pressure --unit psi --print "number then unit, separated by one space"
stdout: 50 psi
